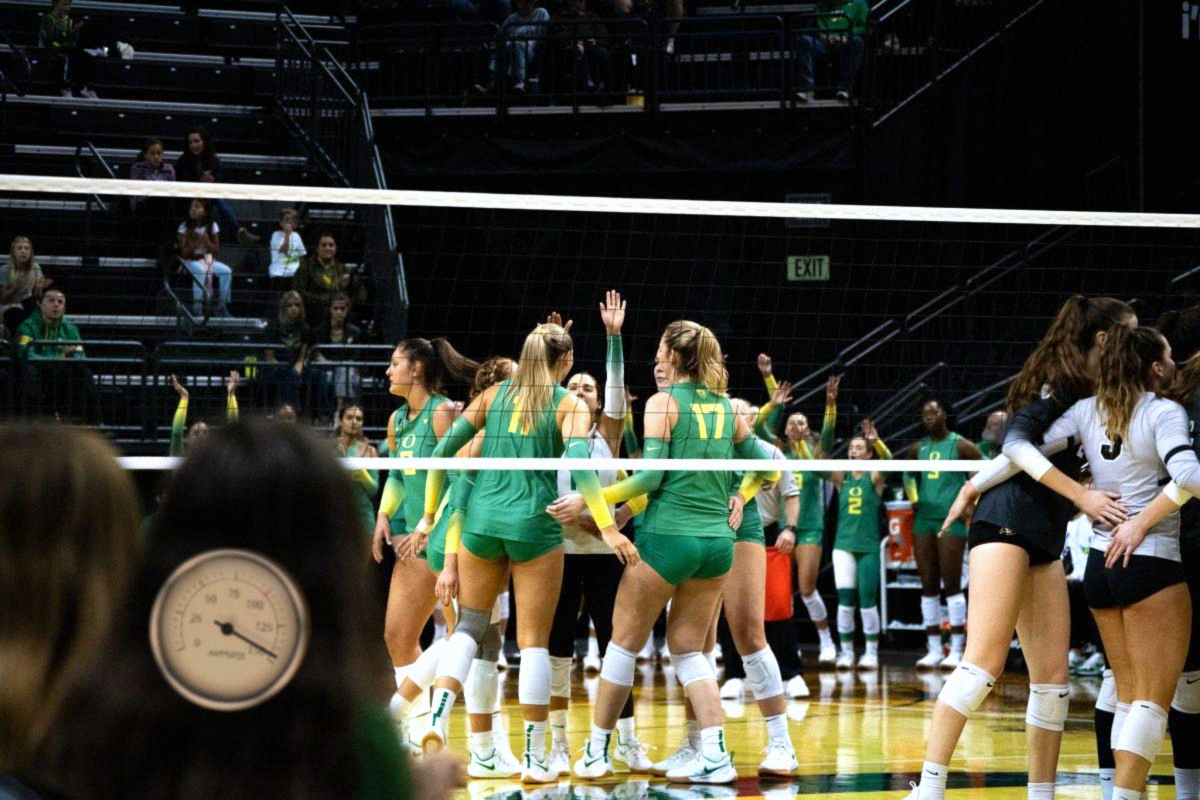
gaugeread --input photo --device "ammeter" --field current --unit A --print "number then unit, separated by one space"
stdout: 145 A
